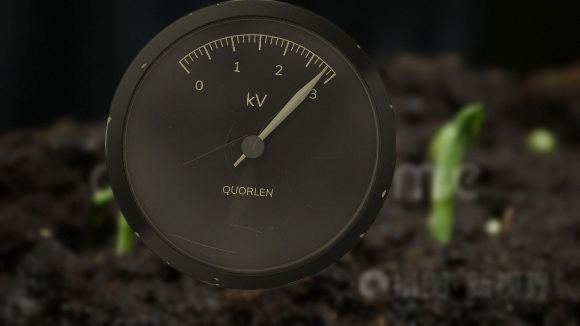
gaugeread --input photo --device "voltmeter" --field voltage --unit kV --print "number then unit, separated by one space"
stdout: 2.8 kV
